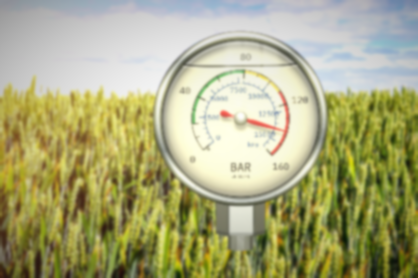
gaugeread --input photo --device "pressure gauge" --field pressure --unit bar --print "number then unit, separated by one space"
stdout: 140 bar
